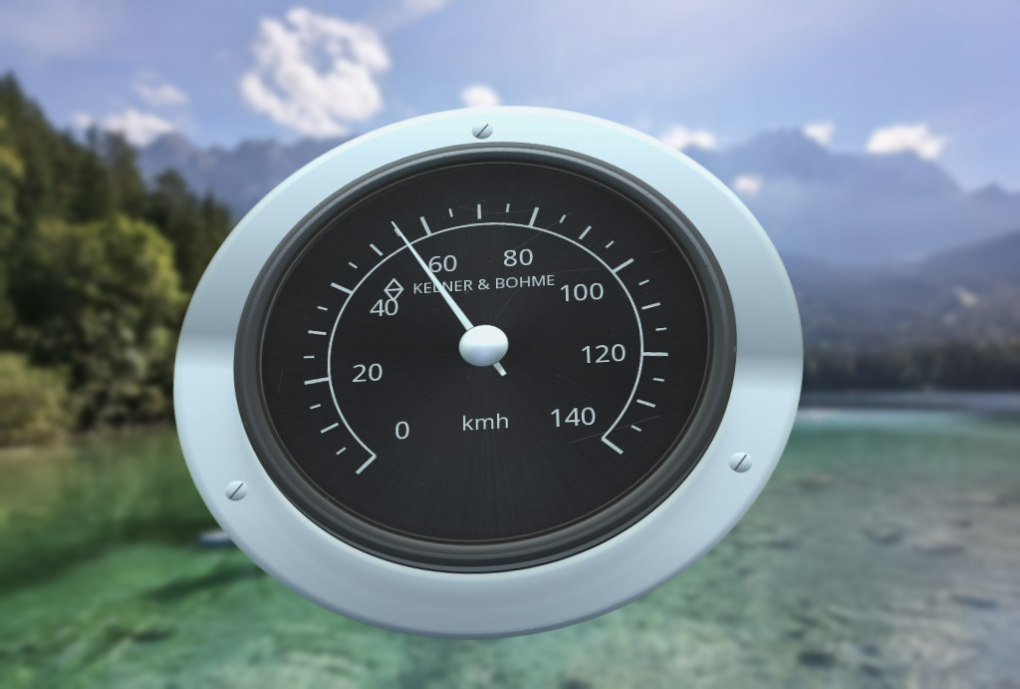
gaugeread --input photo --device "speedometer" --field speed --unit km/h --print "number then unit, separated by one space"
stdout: 55 km/h
